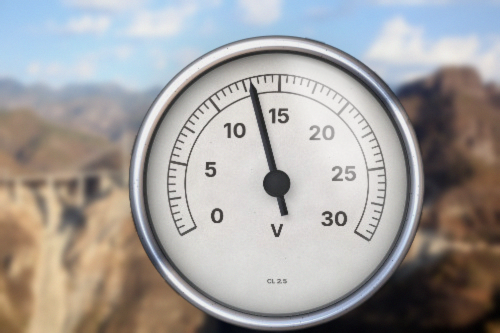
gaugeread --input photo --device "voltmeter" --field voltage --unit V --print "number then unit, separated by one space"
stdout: 13 V
